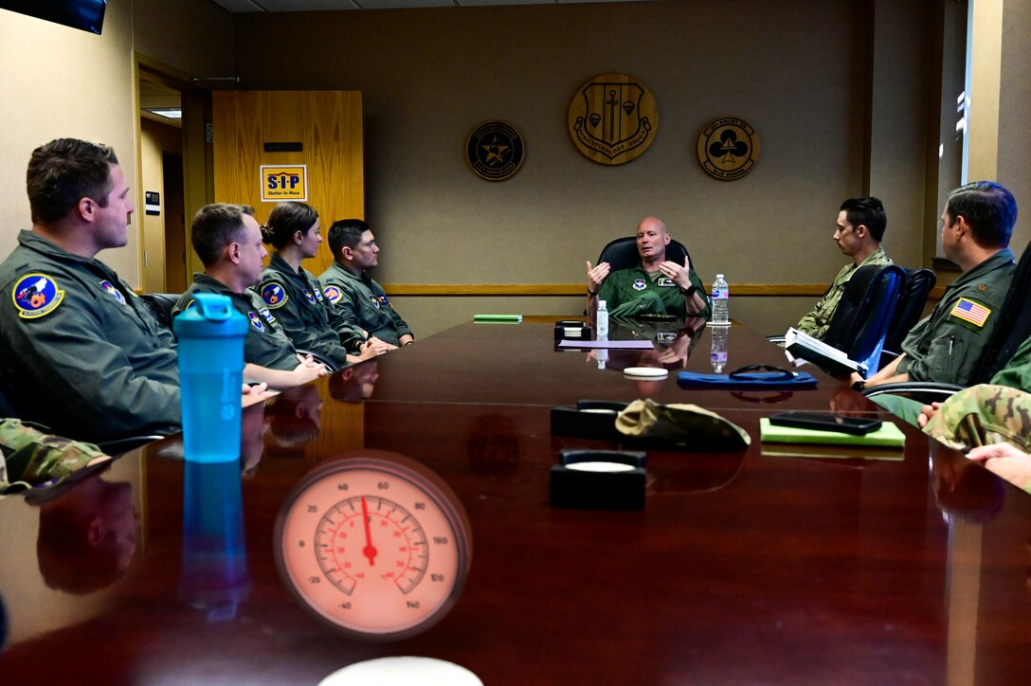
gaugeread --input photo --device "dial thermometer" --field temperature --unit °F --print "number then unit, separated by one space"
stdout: 50 °F
